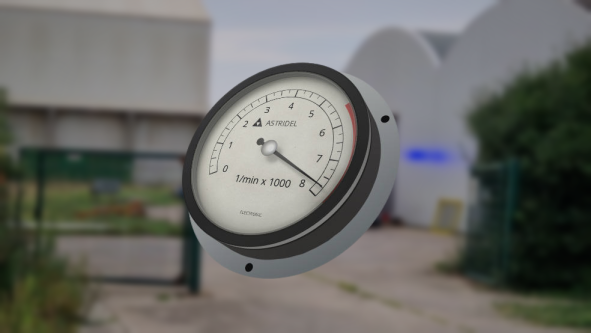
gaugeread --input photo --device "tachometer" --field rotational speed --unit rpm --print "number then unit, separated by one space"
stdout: 7750 rpm
